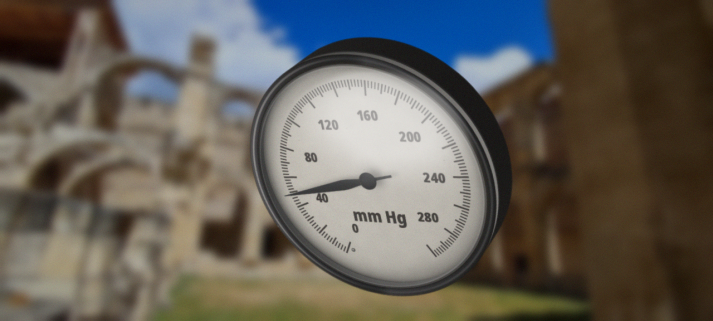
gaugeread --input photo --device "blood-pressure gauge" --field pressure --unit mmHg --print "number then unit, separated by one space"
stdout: 50 mmHg
